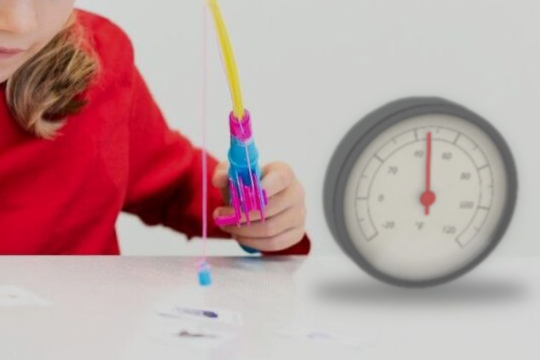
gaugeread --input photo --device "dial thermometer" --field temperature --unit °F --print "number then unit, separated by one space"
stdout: 45 °F
